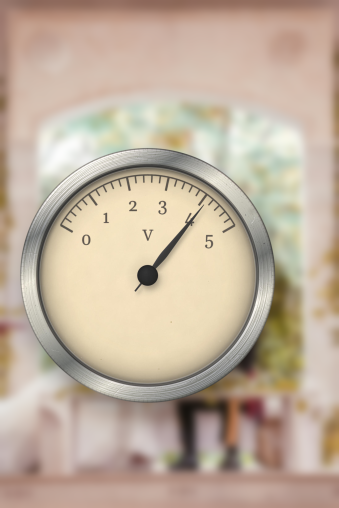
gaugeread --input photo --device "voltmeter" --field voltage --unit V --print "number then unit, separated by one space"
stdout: 4.1 V
